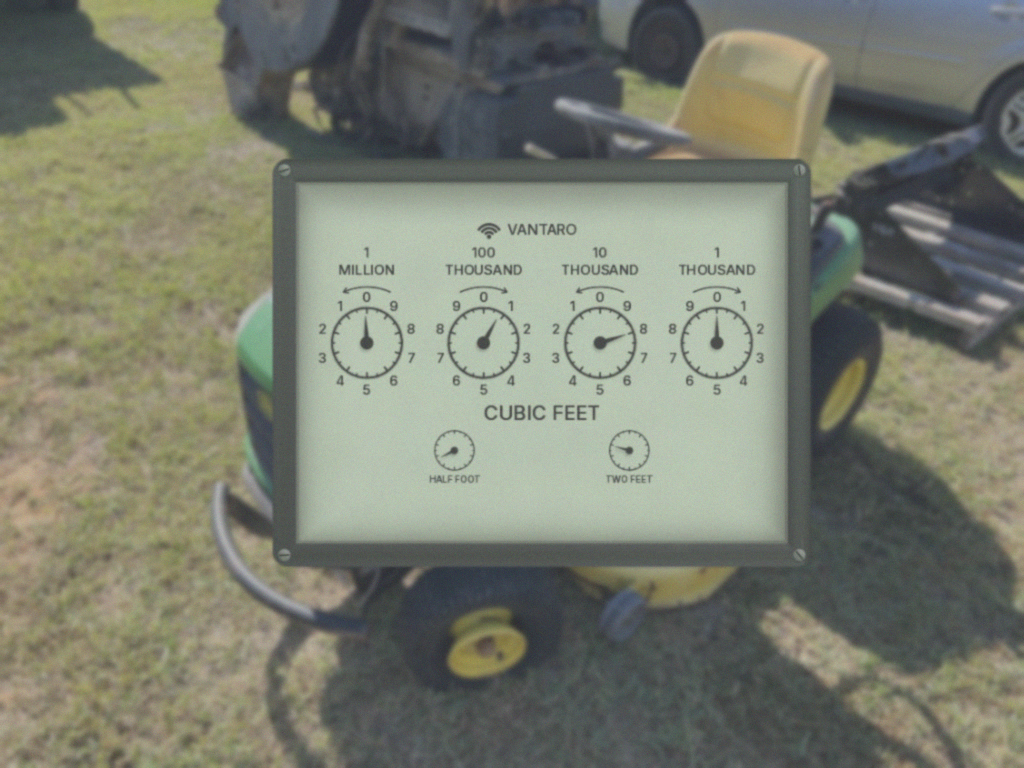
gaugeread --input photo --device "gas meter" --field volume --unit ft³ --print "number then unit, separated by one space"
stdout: 8000 ft³
